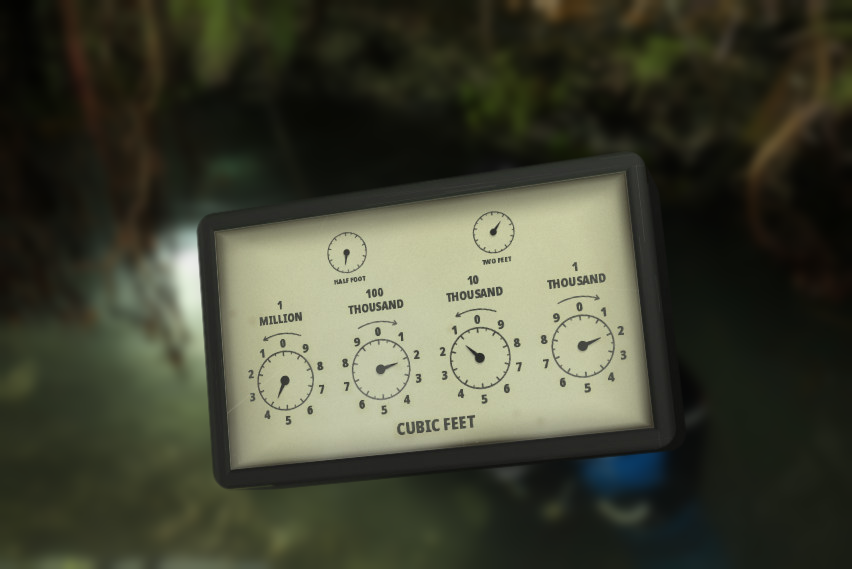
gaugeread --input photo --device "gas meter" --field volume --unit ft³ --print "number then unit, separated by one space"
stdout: 421200 ft³
